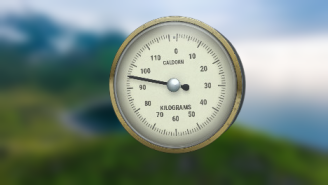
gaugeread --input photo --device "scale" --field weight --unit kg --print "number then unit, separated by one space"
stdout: 95 kg
